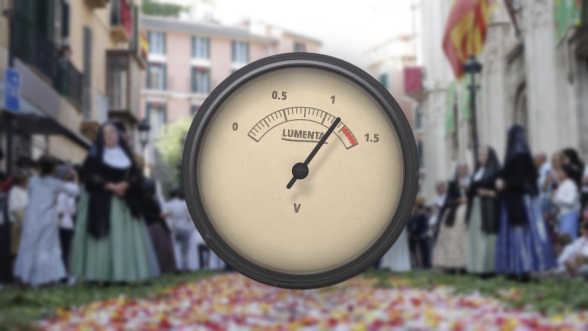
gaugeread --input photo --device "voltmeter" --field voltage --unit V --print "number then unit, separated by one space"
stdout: 1.15 V
